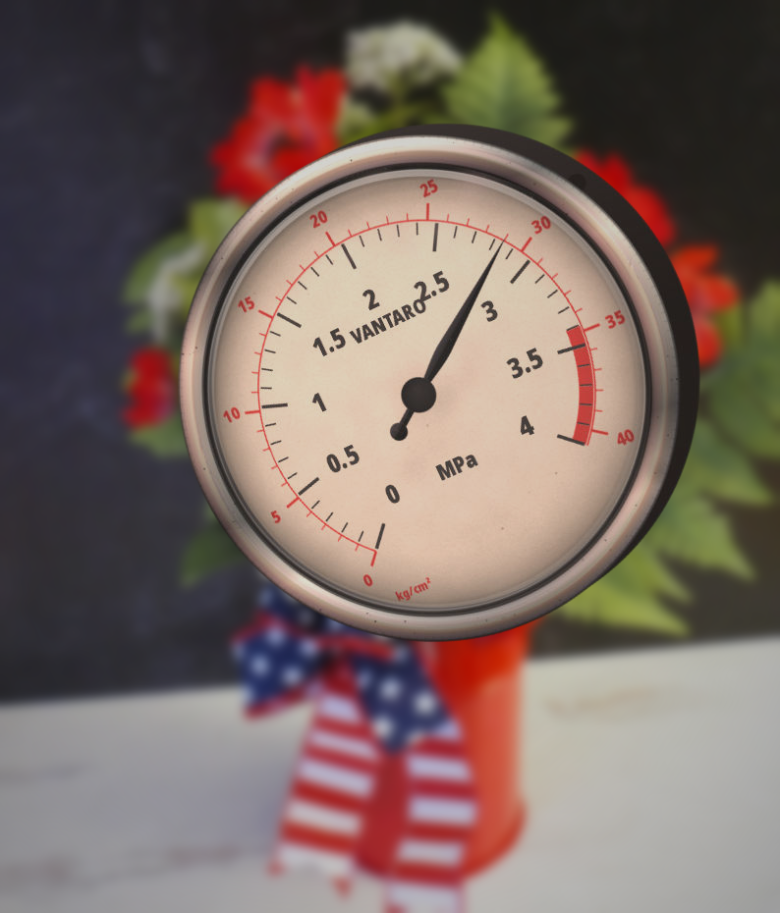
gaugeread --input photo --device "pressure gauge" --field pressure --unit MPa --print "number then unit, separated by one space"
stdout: 2.85 MPa
